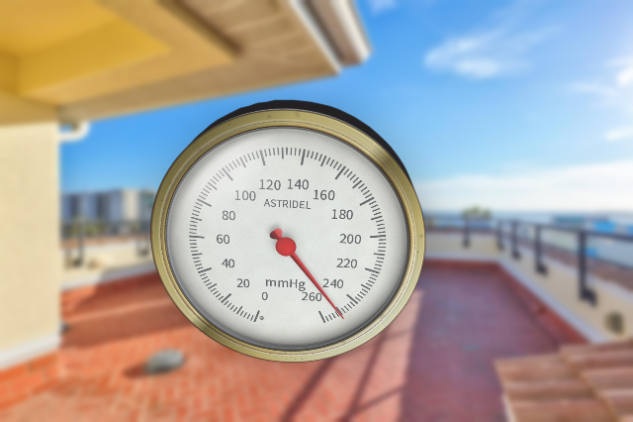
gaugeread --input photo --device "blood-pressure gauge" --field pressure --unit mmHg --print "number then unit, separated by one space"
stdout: 250 mmHg
